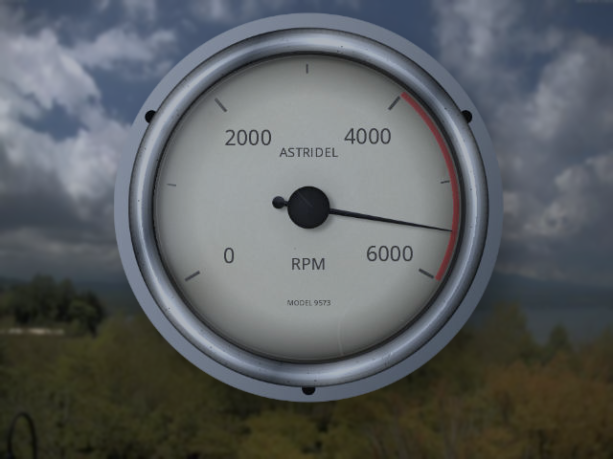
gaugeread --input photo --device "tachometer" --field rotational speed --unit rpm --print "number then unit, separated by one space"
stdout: 5500 rpm
